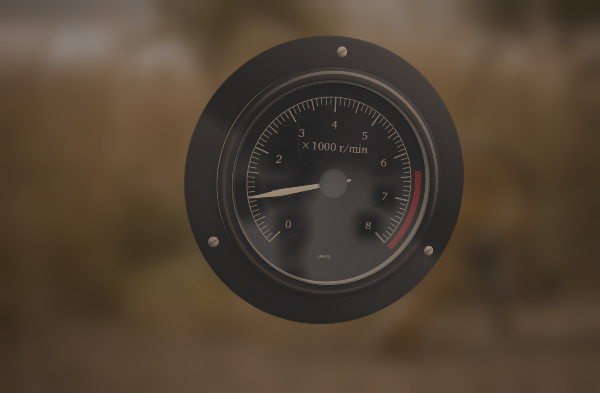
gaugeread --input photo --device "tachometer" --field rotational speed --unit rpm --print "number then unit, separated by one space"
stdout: 1000 rpm
